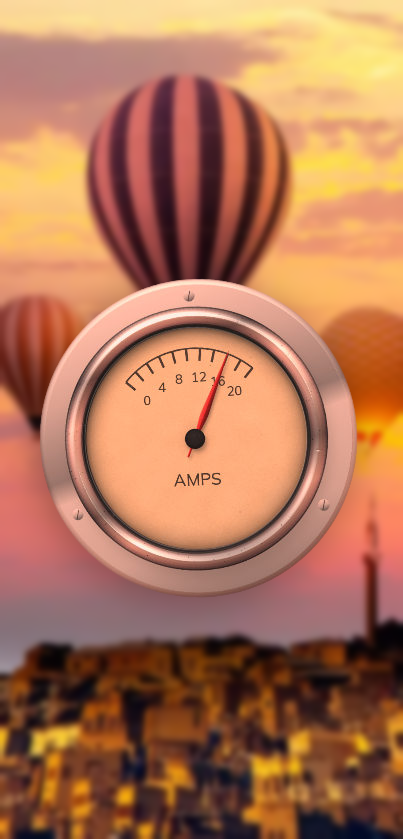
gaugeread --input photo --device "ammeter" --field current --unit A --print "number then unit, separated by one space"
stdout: 16 A
